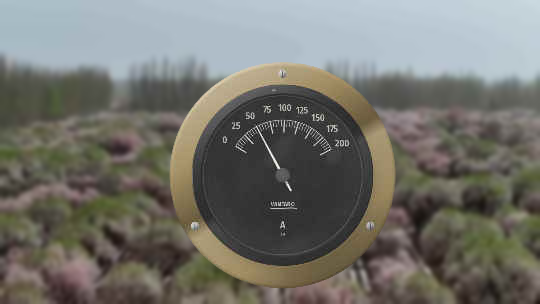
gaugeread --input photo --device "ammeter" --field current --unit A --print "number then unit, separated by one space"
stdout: 50 A
